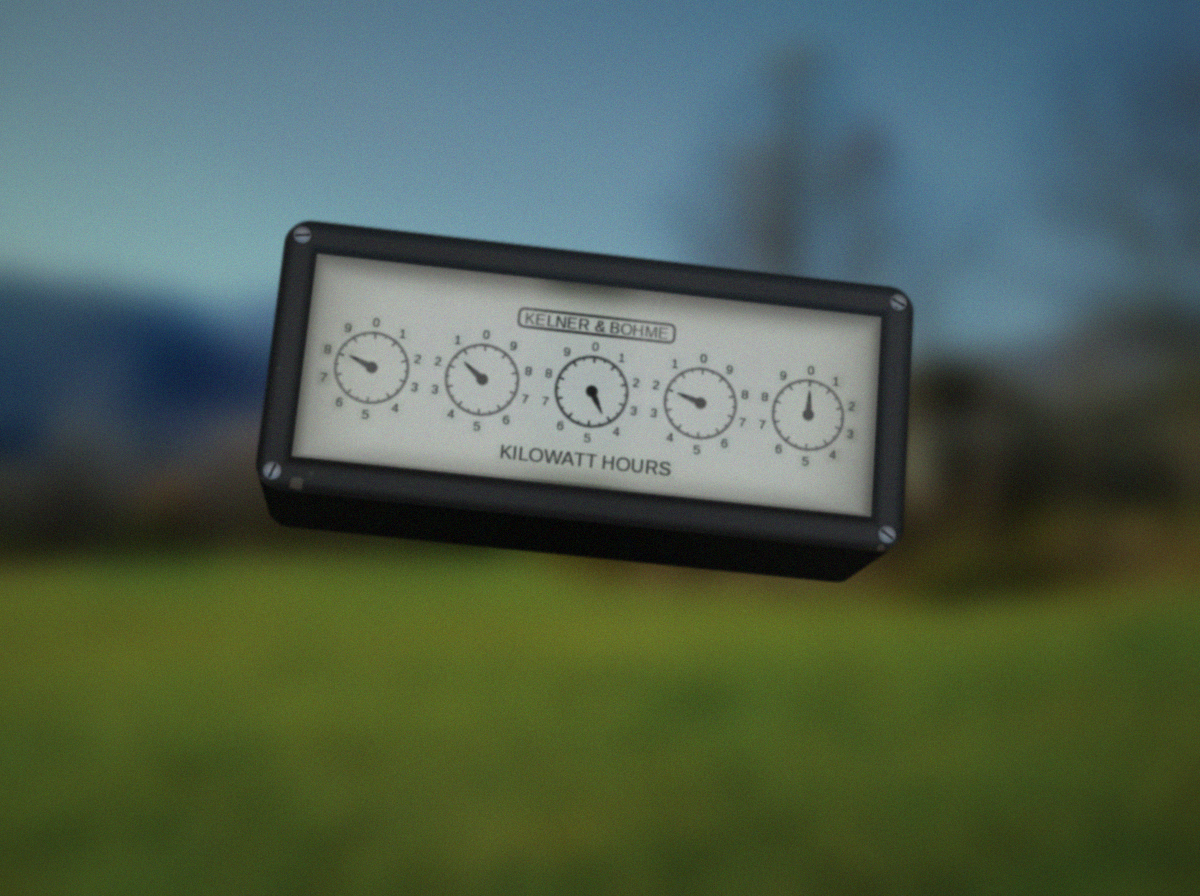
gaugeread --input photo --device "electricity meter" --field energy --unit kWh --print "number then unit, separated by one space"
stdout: 81420 kWh
